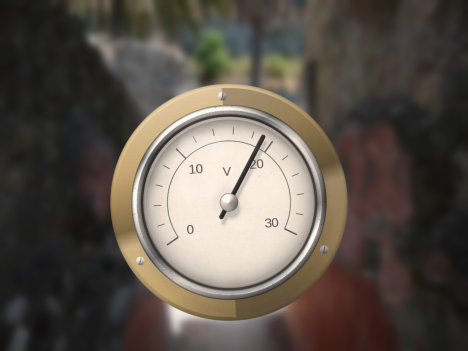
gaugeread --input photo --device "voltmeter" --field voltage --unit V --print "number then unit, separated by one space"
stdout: 19 V
